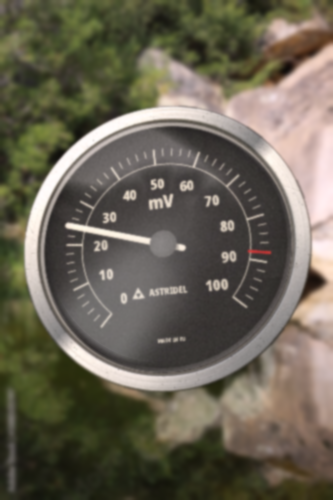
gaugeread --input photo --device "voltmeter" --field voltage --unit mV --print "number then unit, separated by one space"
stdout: 24 mV
